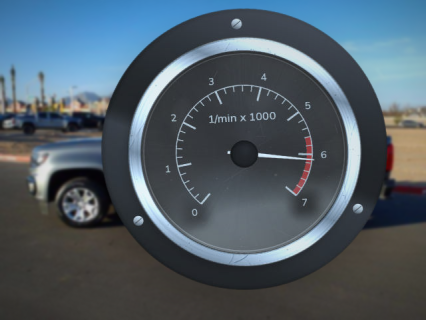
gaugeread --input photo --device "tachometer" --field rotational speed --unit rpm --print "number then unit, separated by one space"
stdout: 6100 rpm
